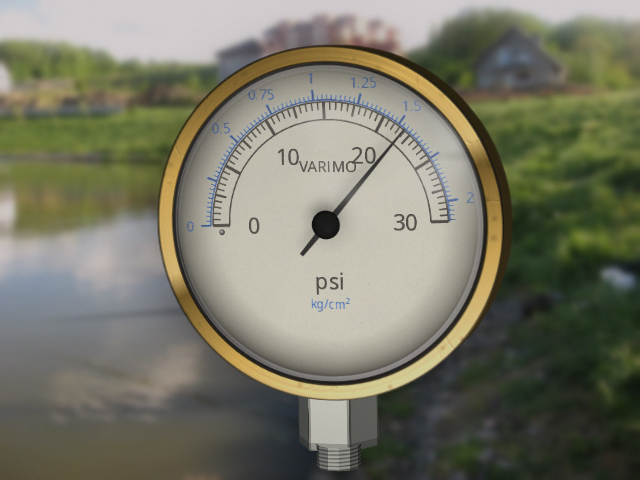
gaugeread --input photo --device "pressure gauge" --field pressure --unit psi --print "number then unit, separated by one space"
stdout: 22 psi
